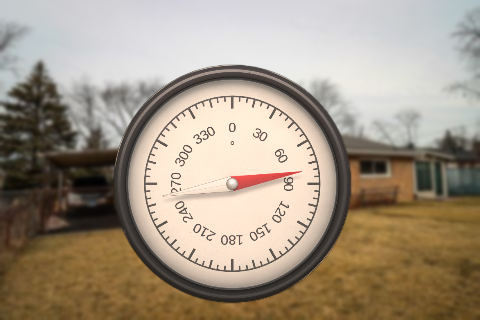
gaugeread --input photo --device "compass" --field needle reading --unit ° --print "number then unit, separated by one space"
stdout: 80 °
